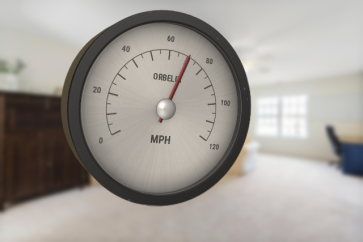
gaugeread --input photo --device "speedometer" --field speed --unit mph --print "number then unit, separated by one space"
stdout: 70 mph
